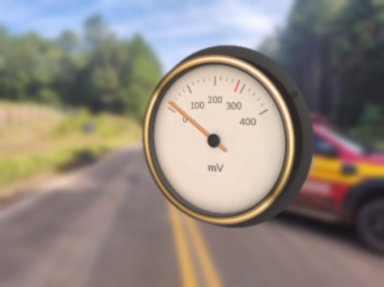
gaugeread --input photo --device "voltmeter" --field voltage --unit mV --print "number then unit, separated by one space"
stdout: 20 mV
